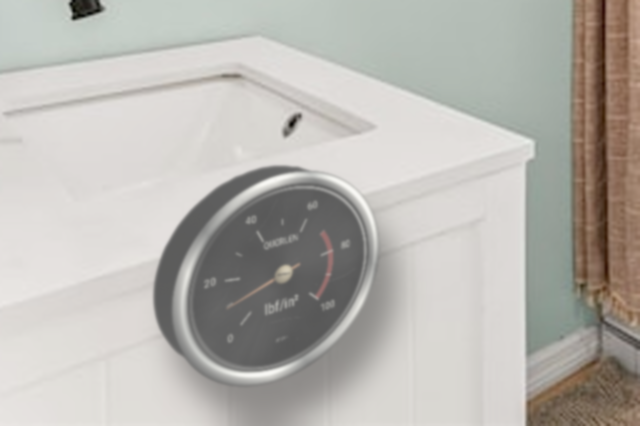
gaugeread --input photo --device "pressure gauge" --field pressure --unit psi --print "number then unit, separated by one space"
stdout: 10 psi
